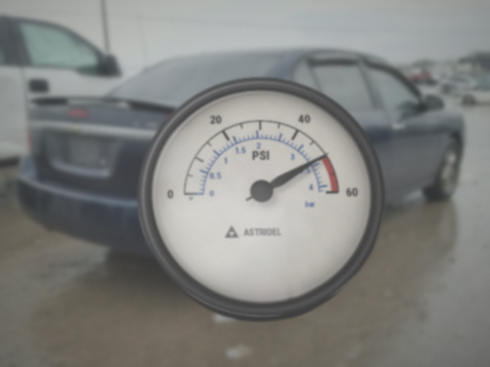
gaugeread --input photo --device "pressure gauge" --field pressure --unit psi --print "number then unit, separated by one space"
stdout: 50 psi
